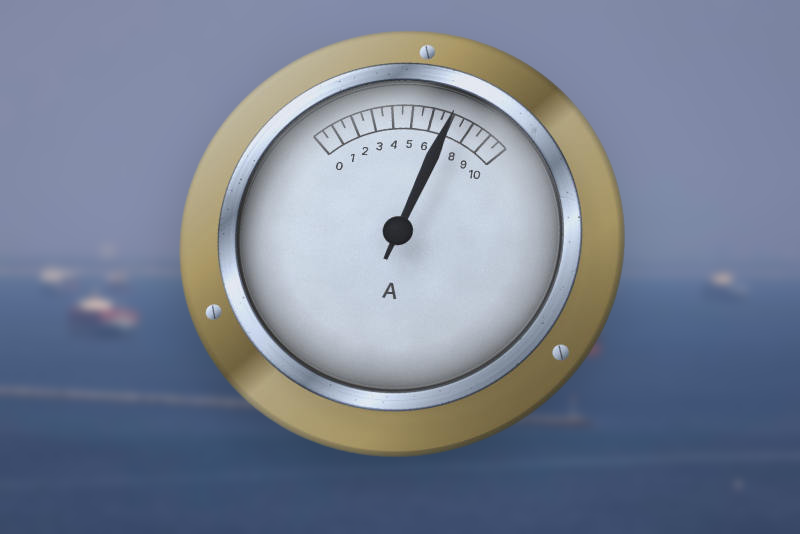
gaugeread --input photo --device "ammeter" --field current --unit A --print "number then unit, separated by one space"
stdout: 7 A
